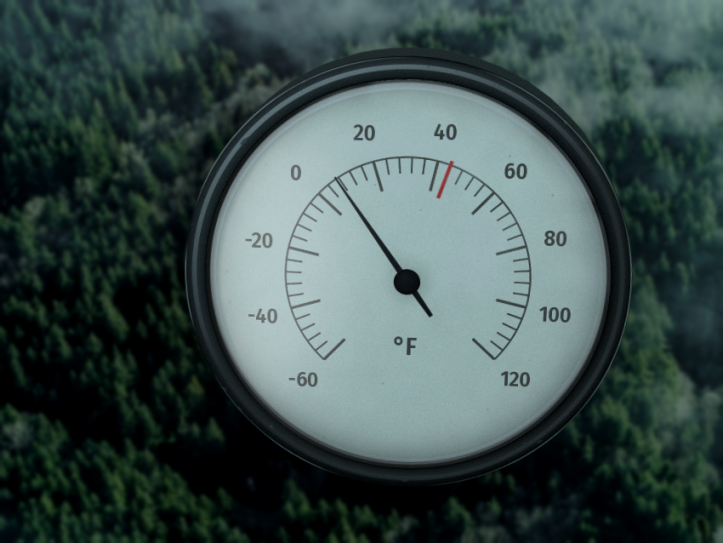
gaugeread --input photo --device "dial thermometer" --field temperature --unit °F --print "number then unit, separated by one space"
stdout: 8 °F
